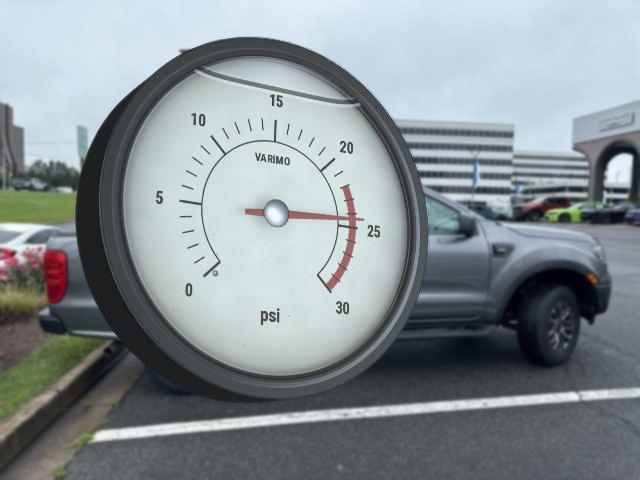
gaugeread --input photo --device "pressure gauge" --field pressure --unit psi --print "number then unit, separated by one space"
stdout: 24.5 psi
